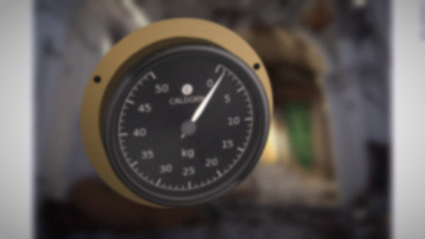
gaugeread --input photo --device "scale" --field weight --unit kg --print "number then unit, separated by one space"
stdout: 1 kg
